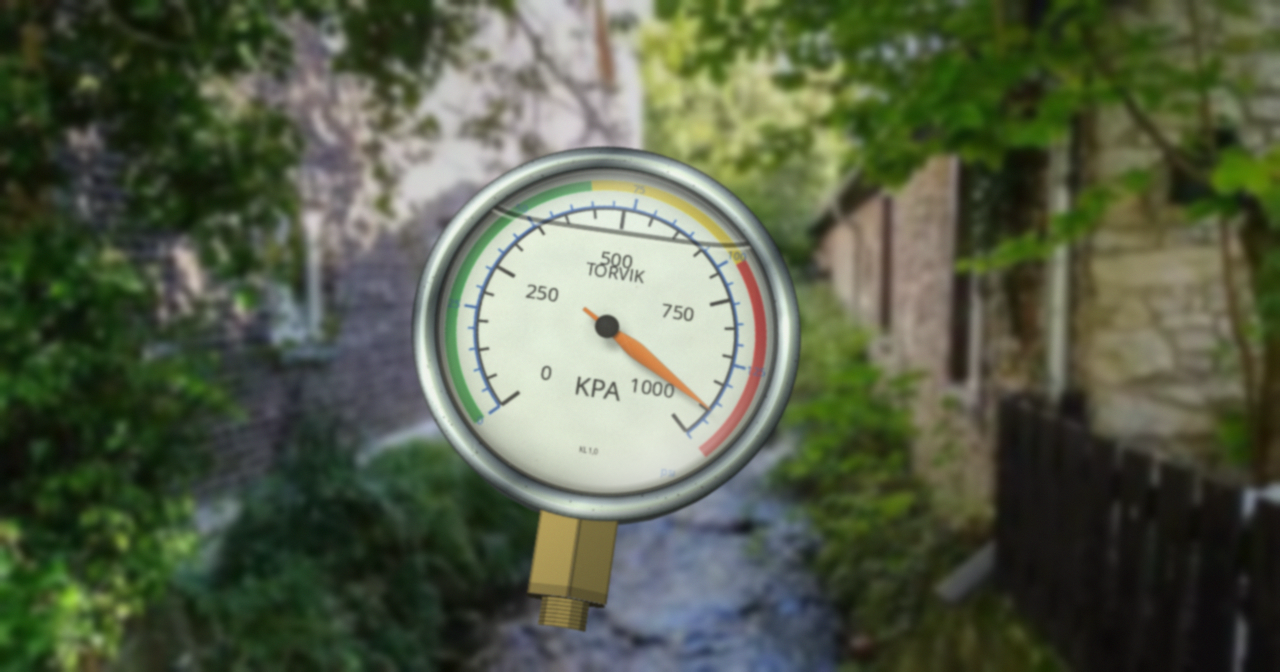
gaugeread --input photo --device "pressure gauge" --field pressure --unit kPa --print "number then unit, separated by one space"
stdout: 950 kPa
